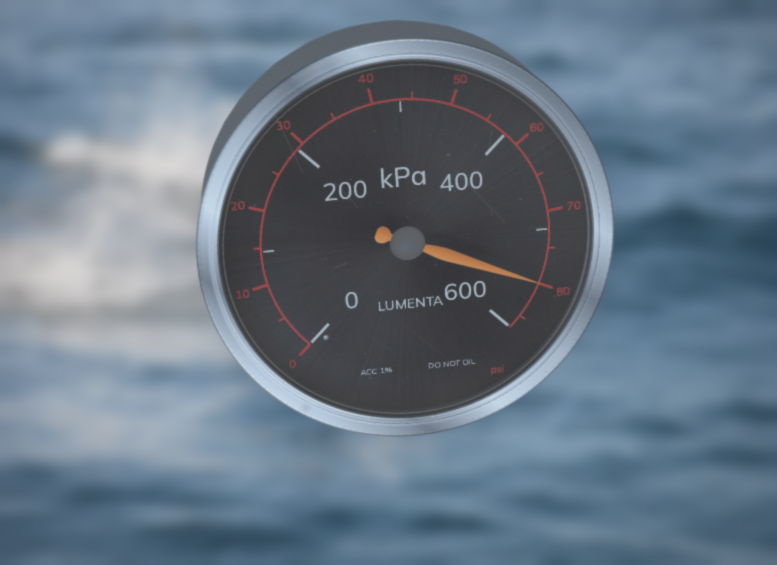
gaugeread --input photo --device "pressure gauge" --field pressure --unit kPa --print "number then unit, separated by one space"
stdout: 550 kPa
